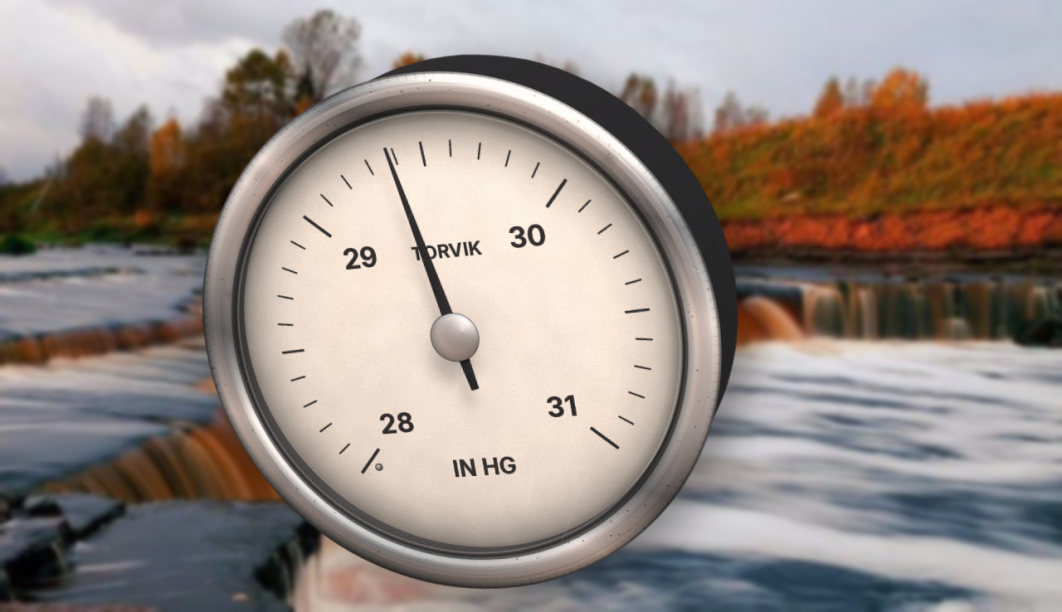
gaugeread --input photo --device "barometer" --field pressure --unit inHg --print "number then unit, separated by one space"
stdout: 29.4 inHg
